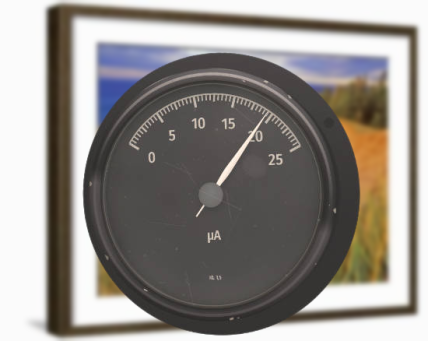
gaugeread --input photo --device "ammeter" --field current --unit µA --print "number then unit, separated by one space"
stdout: 19.5 µA
